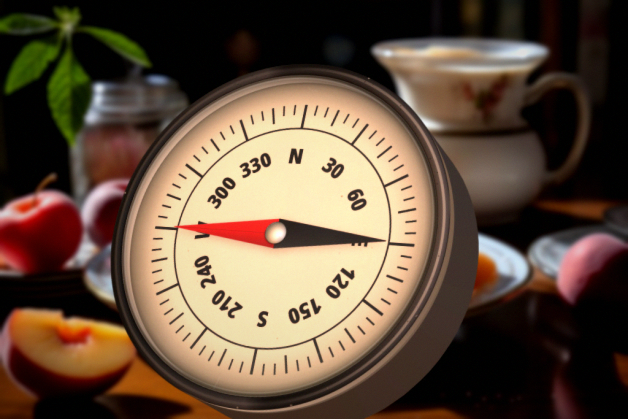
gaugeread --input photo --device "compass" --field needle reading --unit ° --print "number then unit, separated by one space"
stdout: 270 °
